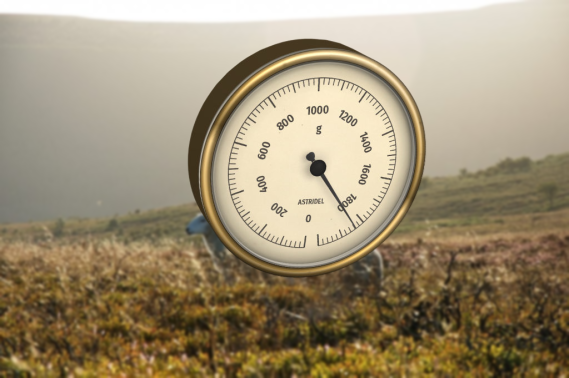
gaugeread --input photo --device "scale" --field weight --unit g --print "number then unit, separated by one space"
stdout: 1840 g
